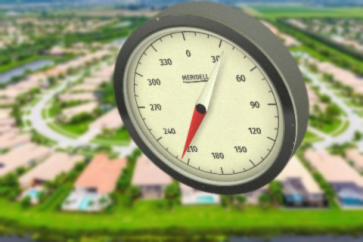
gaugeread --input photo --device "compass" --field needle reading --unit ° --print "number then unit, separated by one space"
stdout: 215 °
